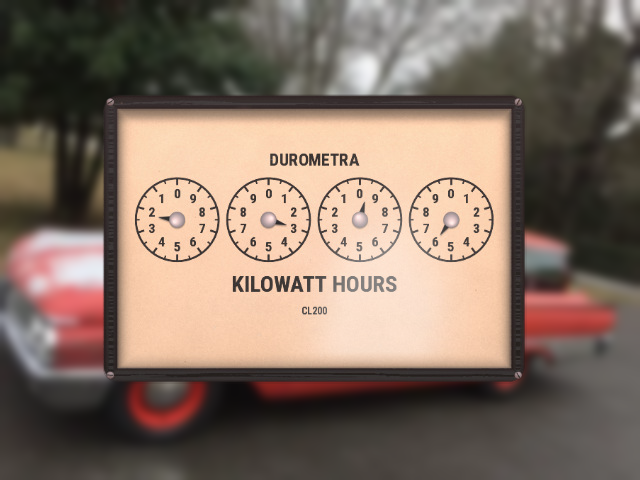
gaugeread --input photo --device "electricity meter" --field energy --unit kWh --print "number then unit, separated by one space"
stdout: 2296 kWh
